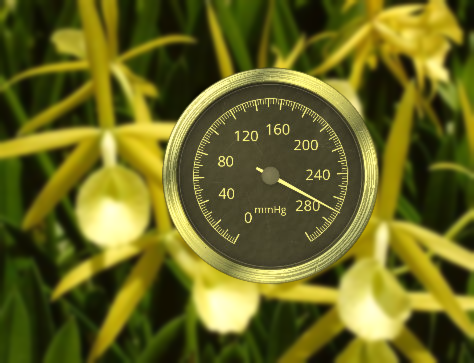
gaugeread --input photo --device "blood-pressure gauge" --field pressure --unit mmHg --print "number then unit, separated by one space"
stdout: 270 mmHg
